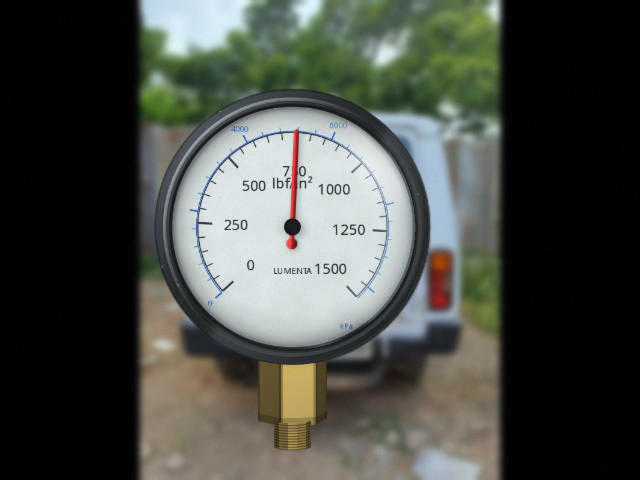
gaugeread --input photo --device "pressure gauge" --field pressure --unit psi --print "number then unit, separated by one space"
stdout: 750 psi
